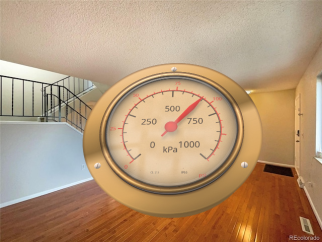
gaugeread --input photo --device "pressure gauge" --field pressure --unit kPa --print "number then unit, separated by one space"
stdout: 650 kPa
